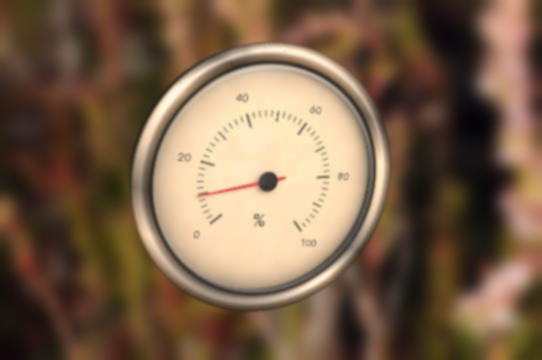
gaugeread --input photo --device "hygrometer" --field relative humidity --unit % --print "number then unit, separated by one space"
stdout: 10 %
